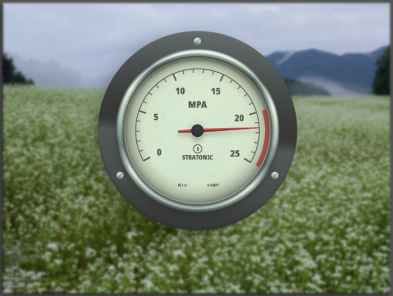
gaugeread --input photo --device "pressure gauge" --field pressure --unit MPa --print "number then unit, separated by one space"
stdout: 21.5 MPa
